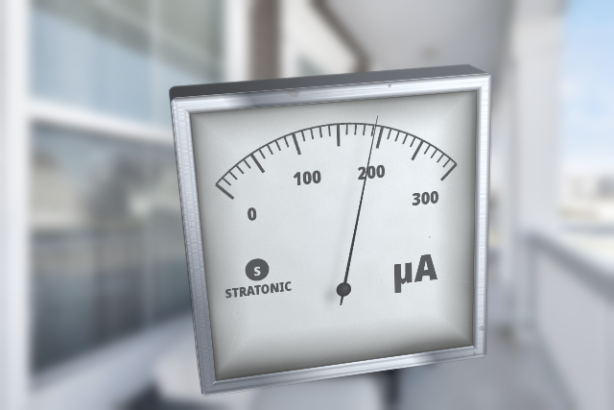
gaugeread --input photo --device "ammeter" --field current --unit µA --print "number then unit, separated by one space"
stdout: 190 µA
